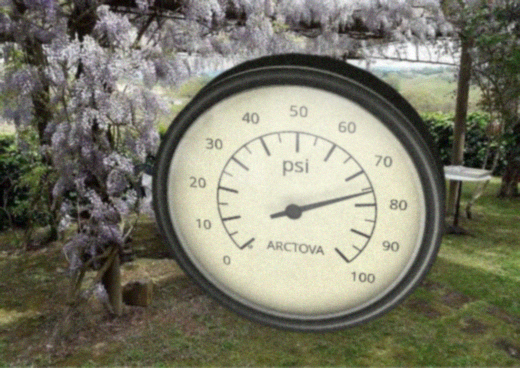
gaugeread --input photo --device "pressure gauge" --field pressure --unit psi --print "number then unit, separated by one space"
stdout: 75 psi
